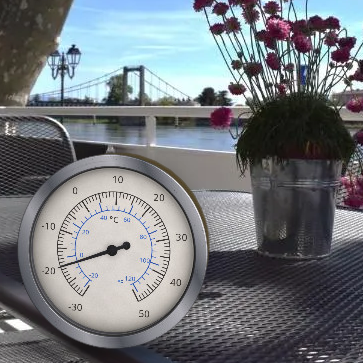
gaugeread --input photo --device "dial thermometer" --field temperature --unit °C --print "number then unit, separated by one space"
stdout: -20 °C
